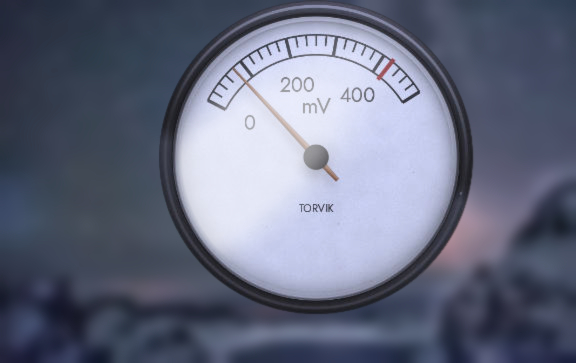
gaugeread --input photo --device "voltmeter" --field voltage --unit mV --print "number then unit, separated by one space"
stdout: 80 mV
